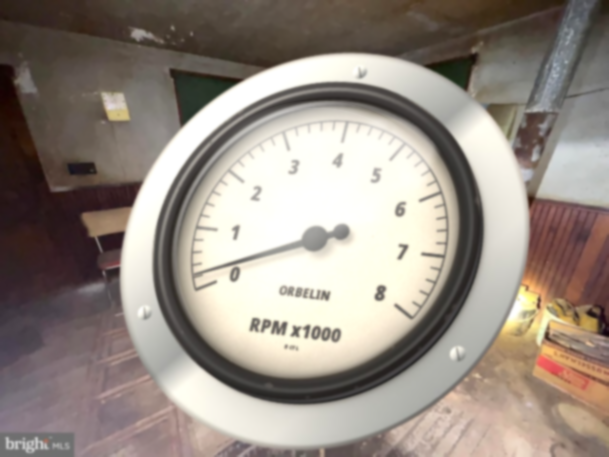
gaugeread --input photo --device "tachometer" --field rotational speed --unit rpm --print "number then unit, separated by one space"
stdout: 200 rpm
